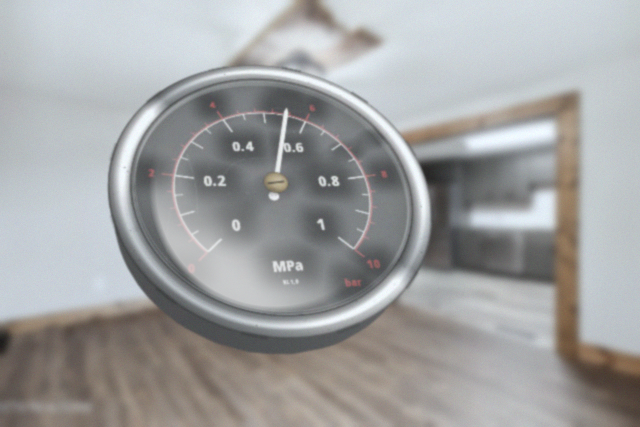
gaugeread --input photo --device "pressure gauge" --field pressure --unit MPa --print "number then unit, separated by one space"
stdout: 0.55 MPa
